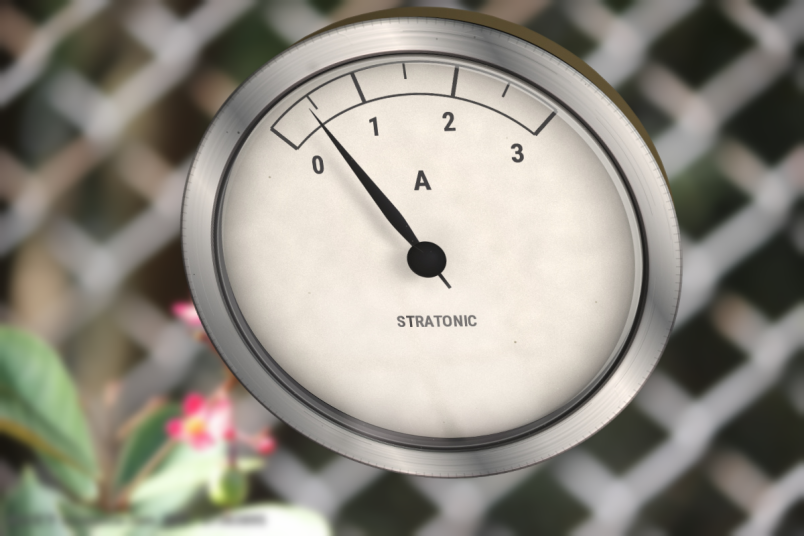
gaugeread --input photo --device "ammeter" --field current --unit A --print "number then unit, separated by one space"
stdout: 0.5 A
